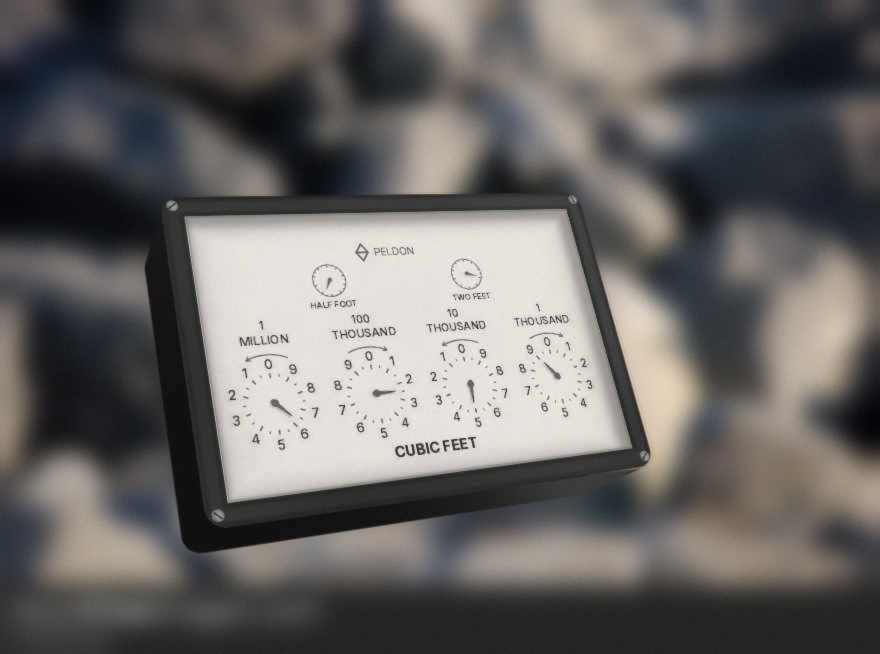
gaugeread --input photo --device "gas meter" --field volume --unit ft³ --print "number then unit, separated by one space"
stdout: 624900 ft³
